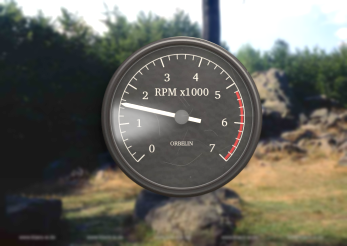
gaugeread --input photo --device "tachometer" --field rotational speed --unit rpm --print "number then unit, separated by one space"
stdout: 1500 rpm
